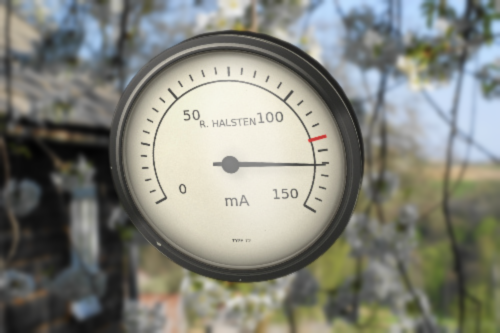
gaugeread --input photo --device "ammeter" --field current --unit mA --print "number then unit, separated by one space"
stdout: 130 mA
